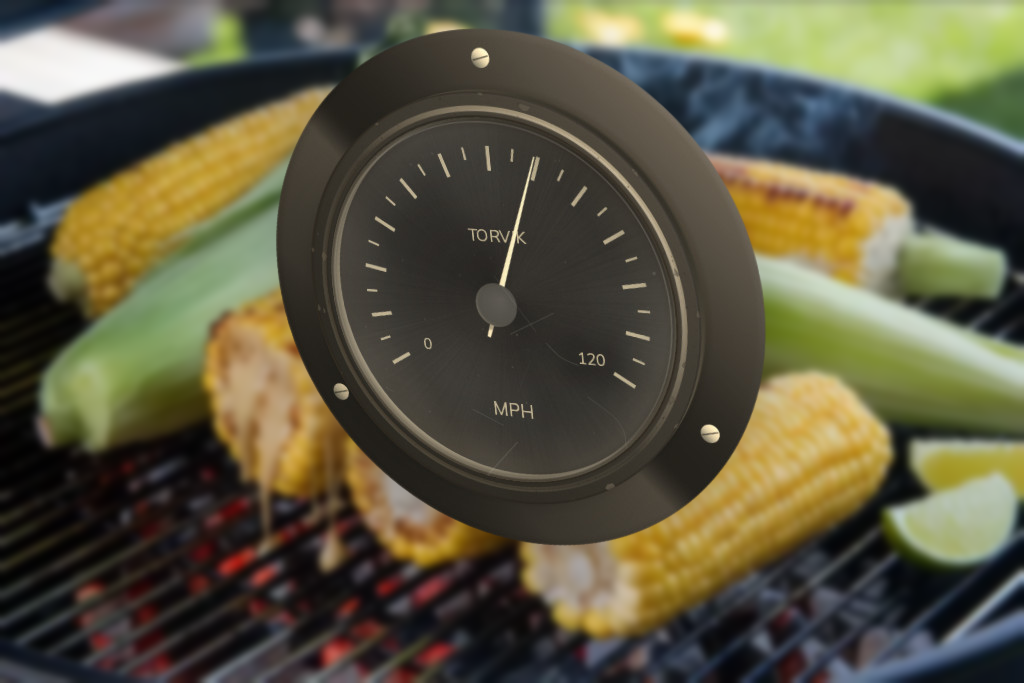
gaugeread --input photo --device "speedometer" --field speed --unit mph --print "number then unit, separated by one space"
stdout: 70 mph
